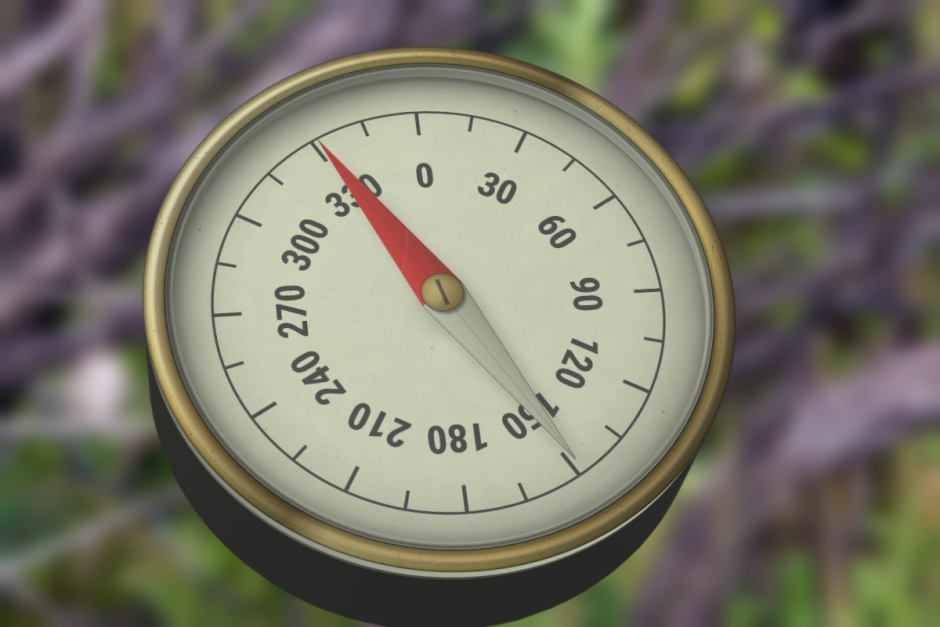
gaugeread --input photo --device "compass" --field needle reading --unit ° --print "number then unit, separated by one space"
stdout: 330 °
